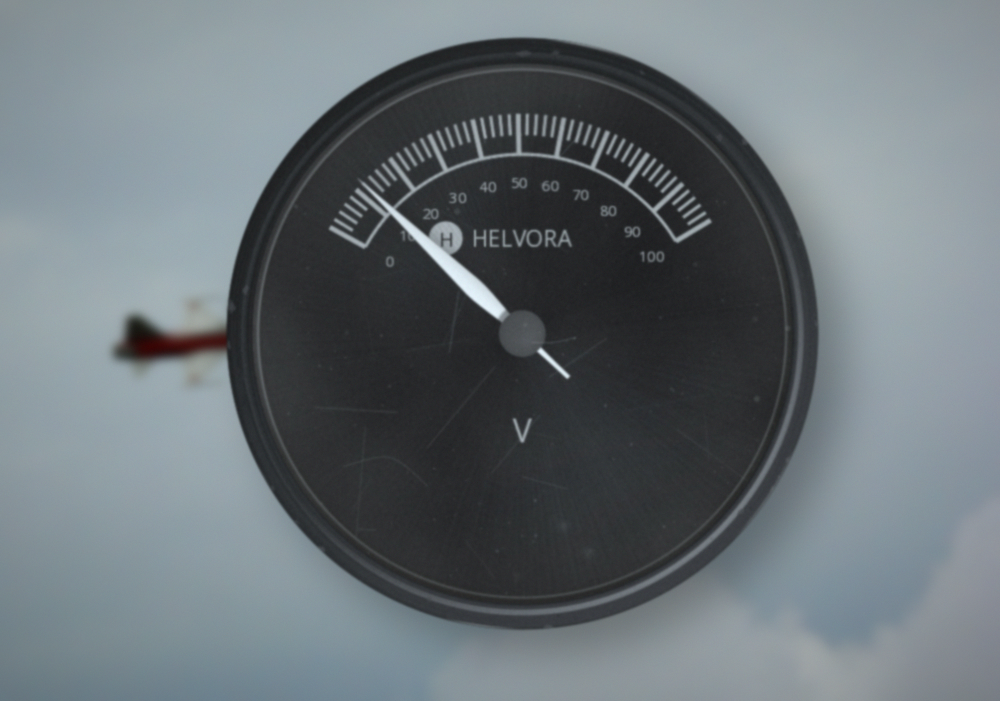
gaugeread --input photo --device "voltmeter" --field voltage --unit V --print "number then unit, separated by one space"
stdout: 12 V
